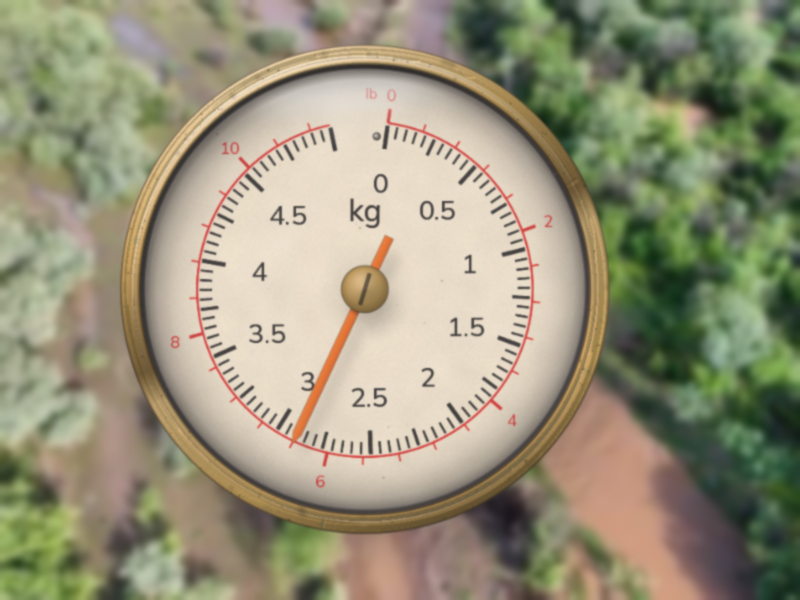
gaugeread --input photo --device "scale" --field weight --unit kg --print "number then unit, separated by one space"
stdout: 2.9 kg
